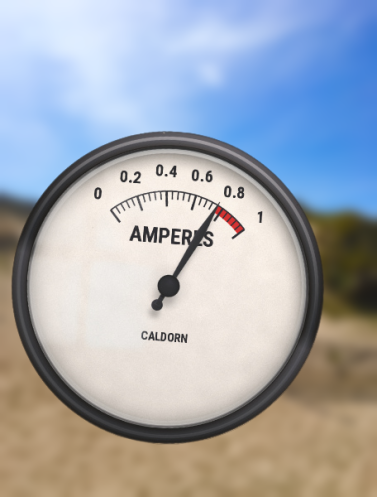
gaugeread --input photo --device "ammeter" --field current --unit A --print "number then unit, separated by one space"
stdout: 0.76 A
